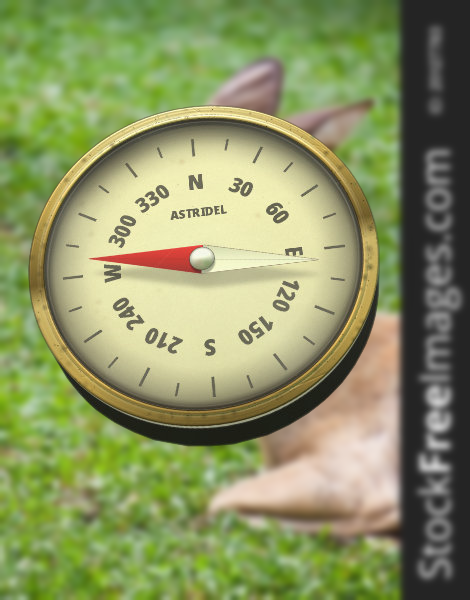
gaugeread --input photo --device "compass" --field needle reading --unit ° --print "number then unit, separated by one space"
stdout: 277.5 °
